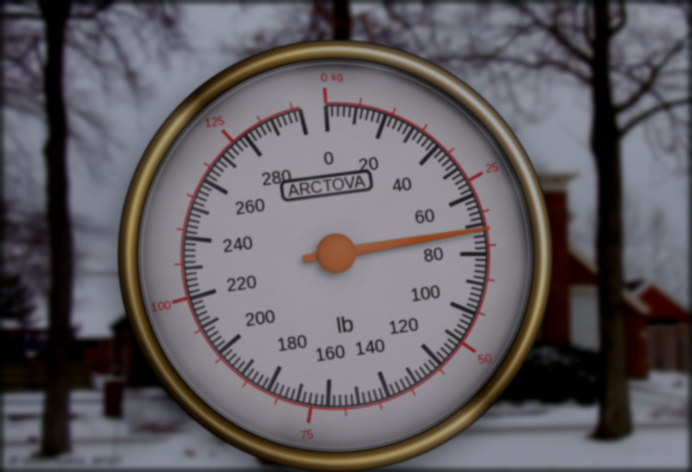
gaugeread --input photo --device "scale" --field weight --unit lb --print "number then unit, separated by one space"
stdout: 72 lb
